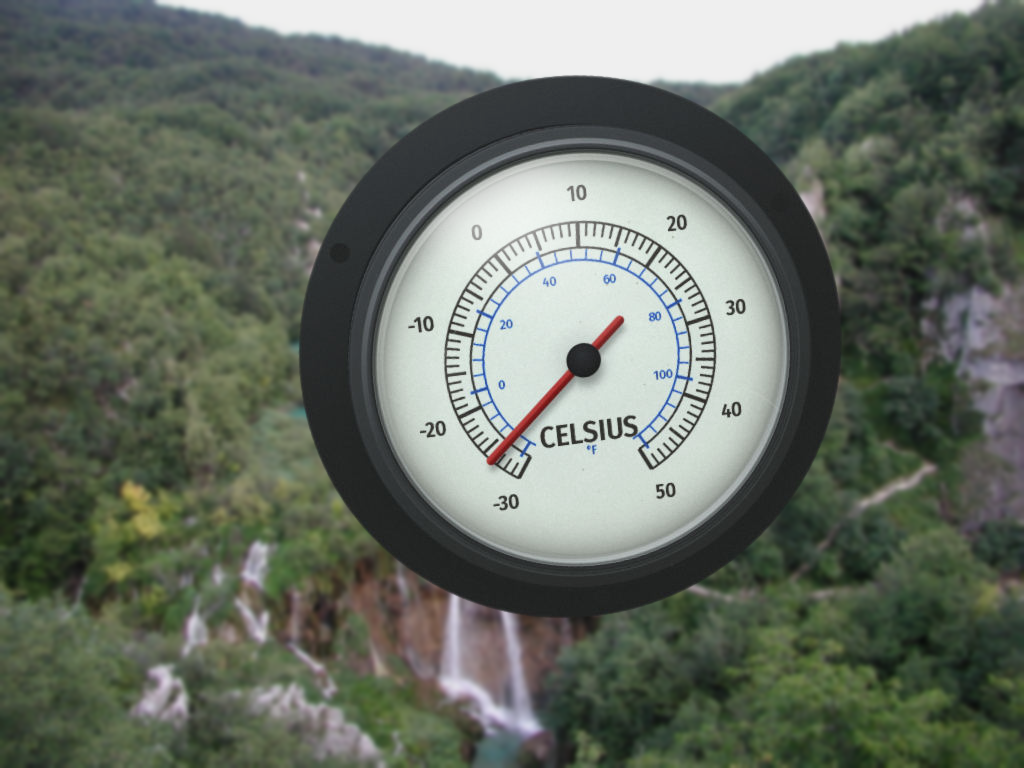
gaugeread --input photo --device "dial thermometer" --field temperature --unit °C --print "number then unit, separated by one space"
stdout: -26 °C
